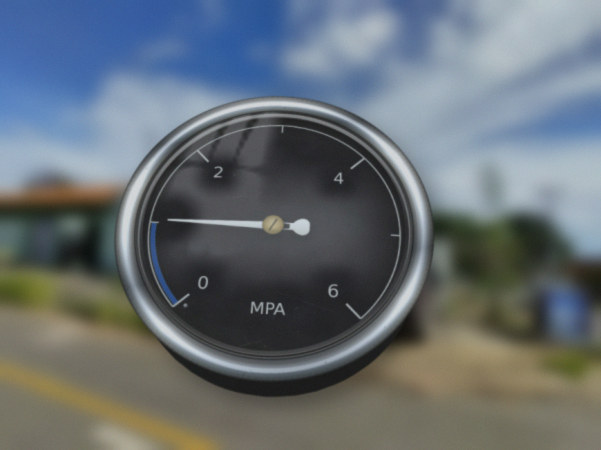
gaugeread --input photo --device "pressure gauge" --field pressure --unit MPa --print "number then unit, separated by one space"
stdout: 1 MPa
